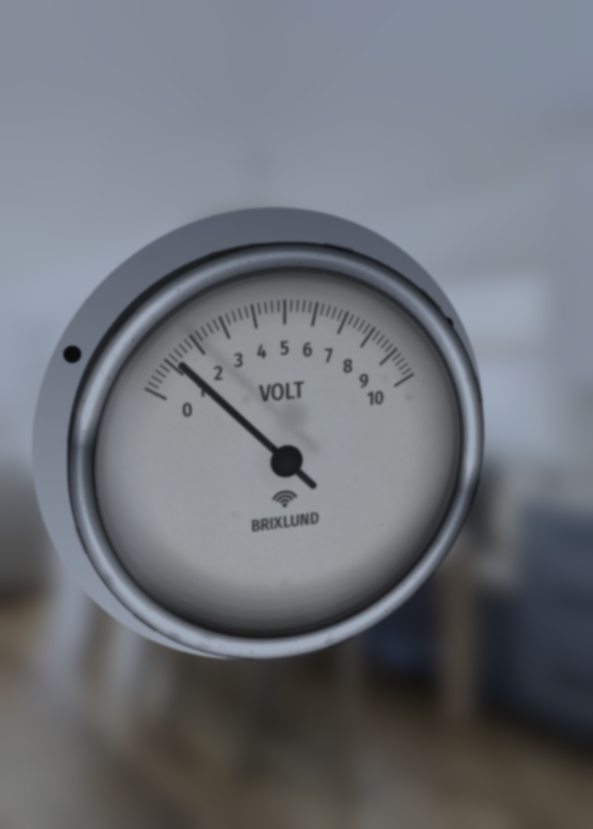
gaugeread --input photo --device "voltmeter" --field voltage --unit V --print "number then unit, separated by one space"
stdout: 1.2 V
